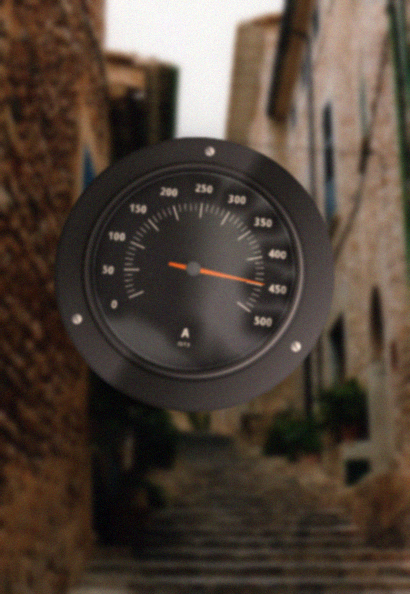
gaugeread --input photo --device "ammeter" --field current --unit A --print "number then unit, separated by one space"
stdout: 450 A
